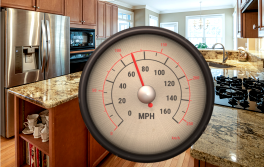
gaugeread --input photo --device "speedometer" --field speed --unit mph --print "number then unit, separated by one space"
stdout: 70 mph
